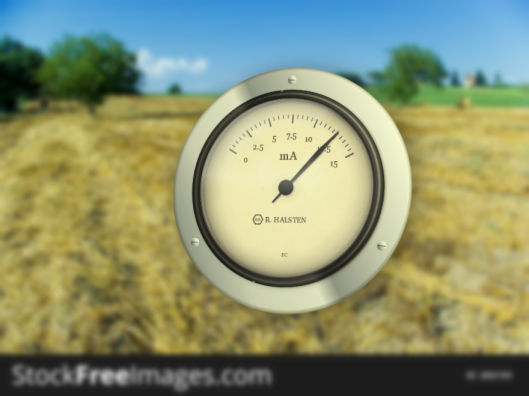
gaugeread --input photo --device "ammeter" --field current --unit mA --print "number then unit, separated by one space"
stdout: 12.5 mA
